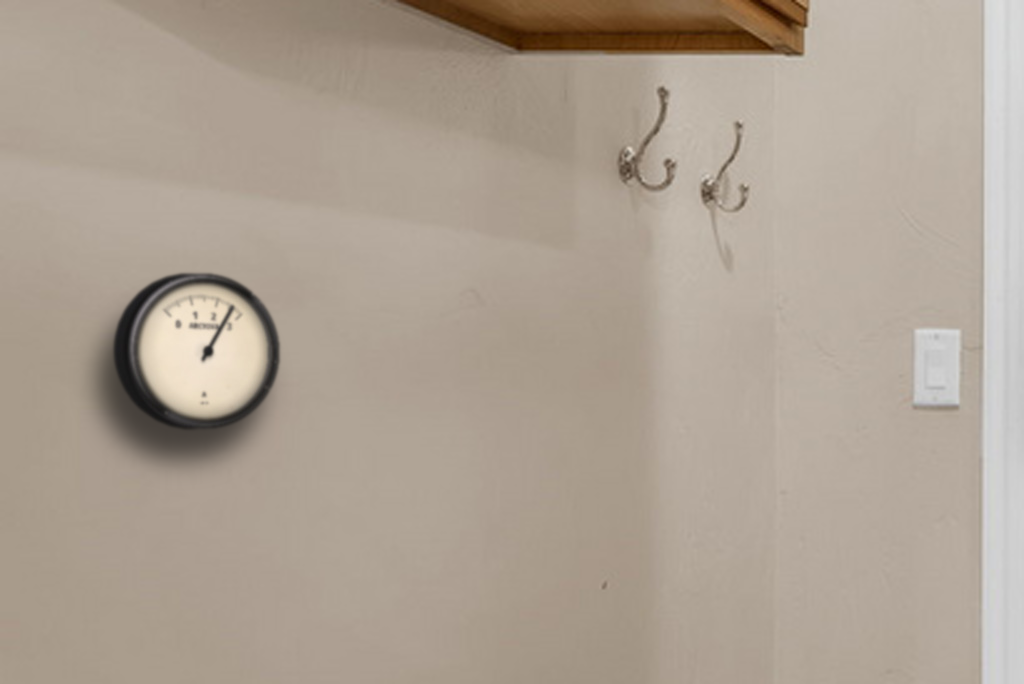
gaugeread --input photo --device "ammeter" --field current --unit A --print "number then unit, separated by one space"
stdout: 2.5 A
